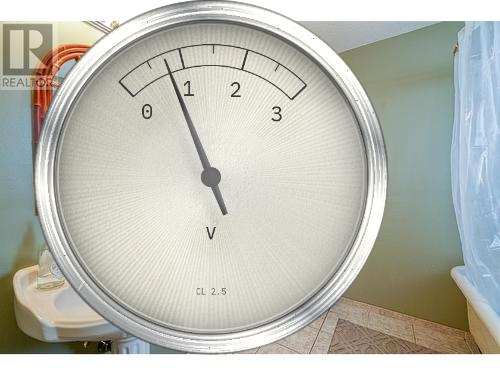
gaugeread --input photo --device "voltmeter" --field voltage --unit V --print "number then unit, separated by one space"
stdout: 0.75 V
